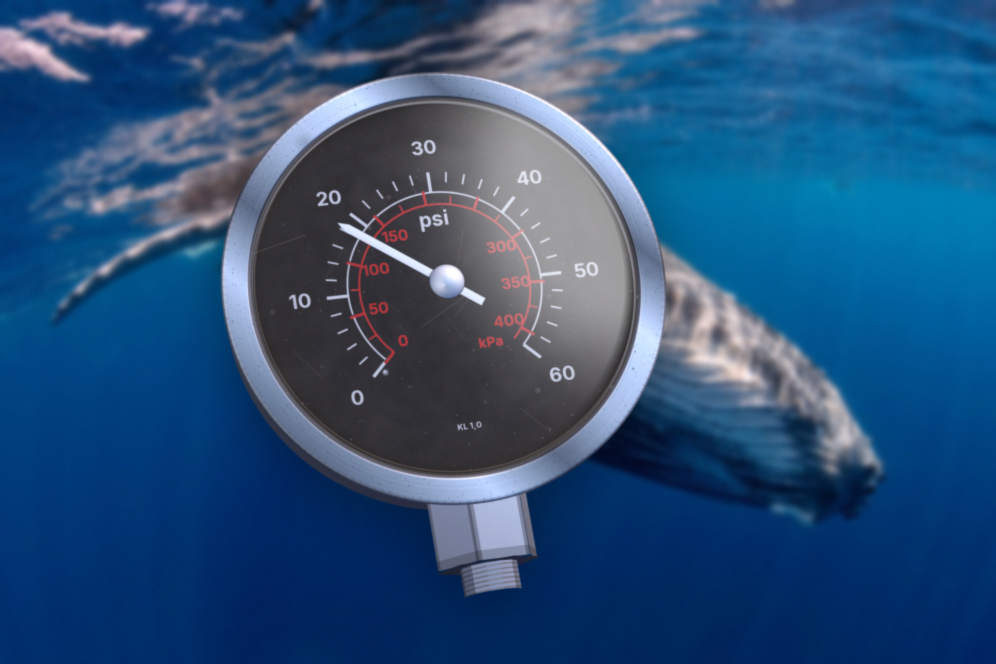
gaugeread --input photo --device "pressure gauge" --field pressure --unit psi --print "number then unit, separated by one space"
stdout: 18 psi
